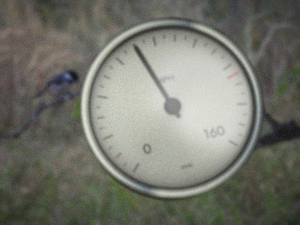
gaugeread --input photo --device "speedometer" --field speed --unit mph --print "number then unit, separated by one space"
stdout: 70 mph
